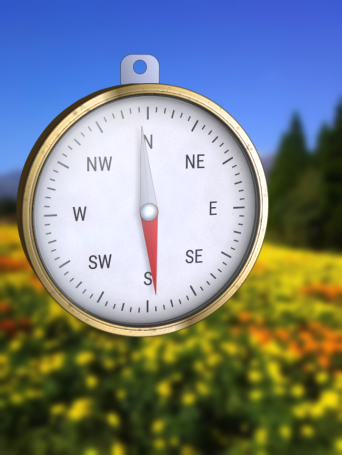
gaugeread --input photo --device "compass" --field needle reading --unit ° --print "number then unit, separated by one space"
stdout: 175 °
